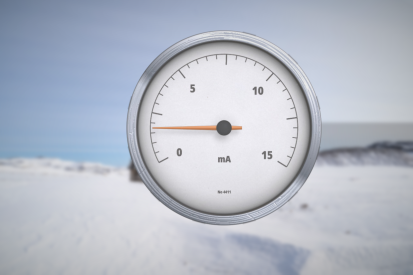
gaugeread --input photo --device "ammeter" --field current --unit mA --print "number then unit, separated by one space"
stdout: 1.75 mA
